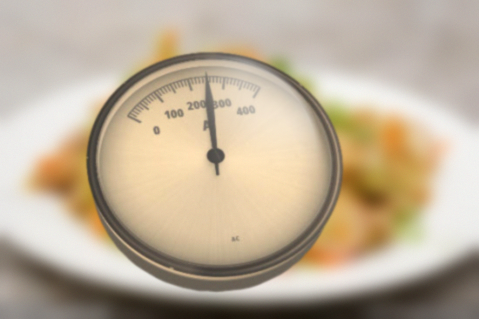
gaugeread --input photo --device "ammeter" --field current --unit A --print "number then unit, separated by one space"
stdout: 250 A
